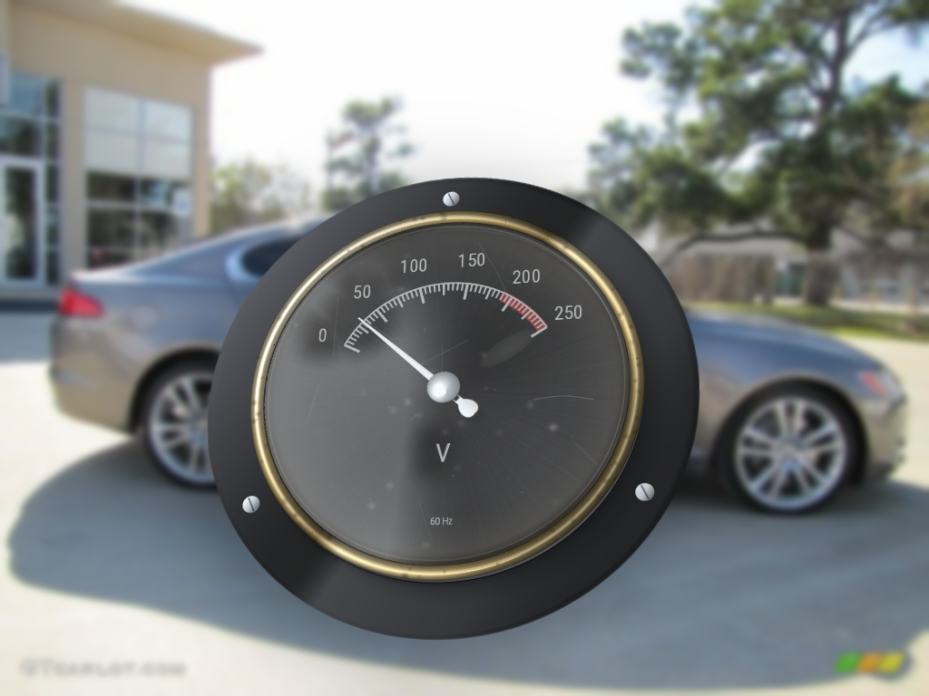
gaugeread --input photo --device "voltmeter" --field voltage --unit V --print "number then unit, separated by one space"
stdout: 30 V
